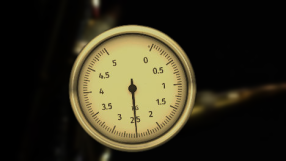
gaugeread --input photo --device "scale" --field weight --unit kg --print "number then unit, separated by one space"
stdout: 2.5 kg
